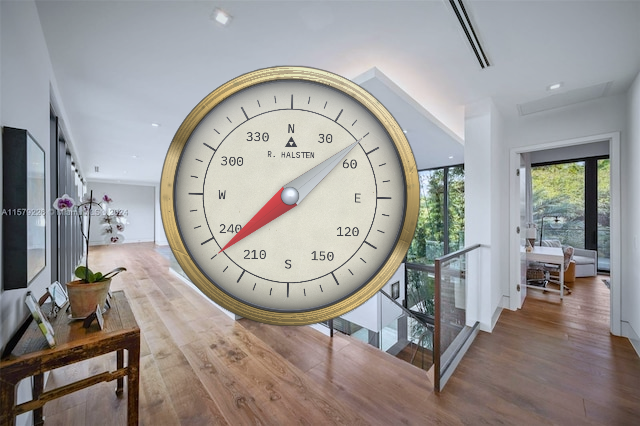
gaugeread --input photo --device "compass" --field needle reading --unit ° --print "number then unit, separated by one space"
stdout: 230 °
